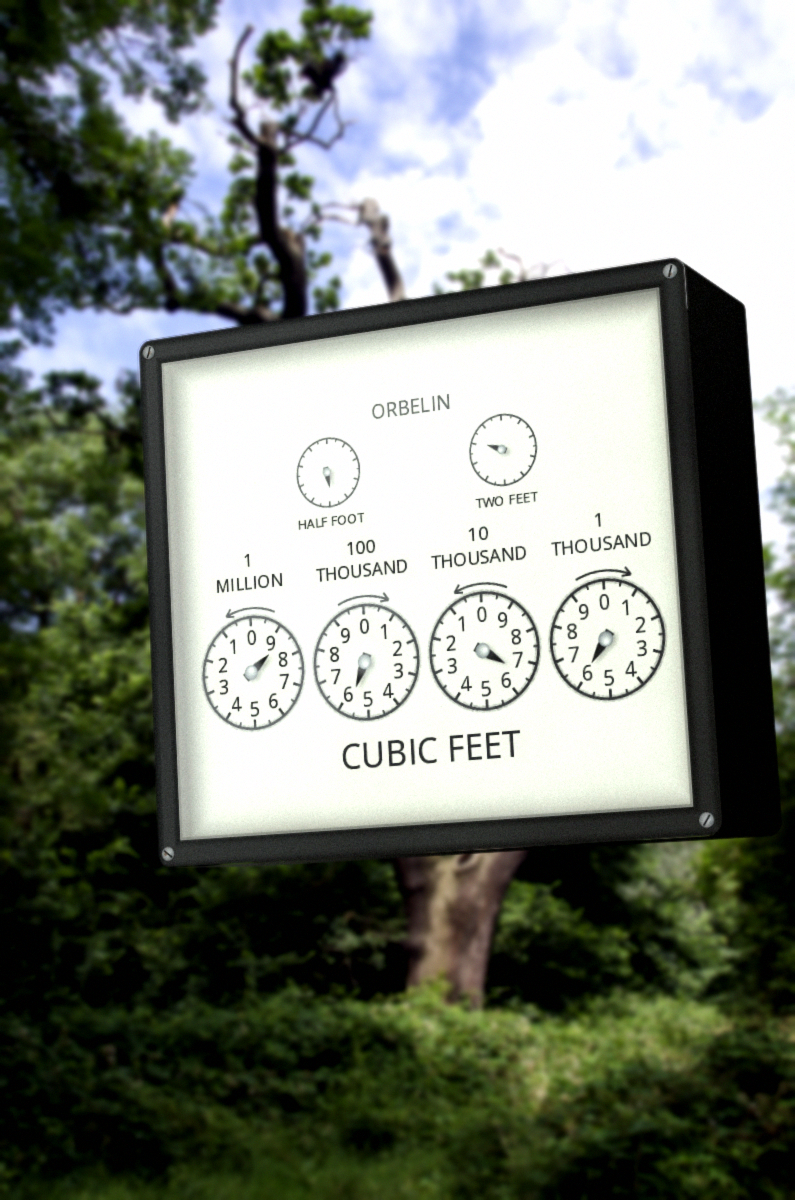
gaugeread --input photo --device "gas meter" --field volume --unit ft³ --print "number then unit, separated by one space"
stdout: 856600 ft³
